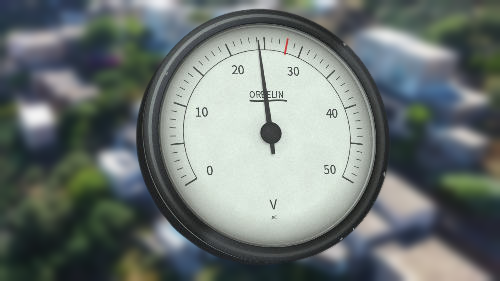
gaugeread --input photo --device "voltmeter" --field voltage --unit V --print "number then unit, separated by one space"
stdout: 24 V
